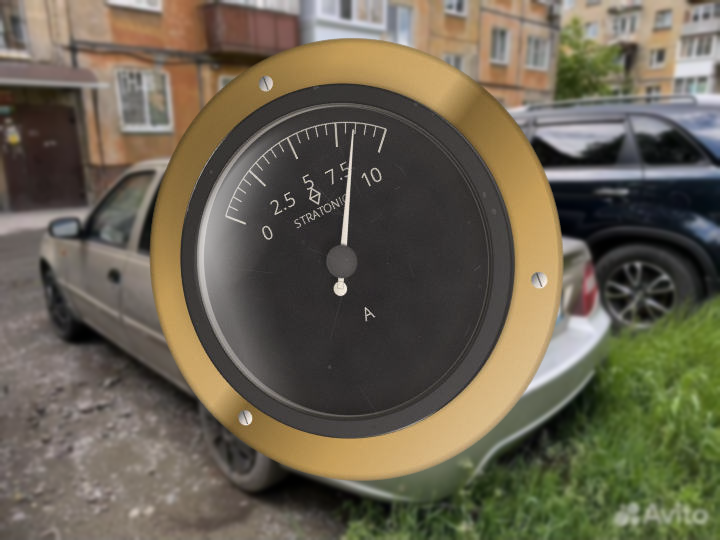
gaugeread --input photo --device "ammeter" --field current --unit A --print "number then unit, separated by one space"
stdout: 8.5 A
